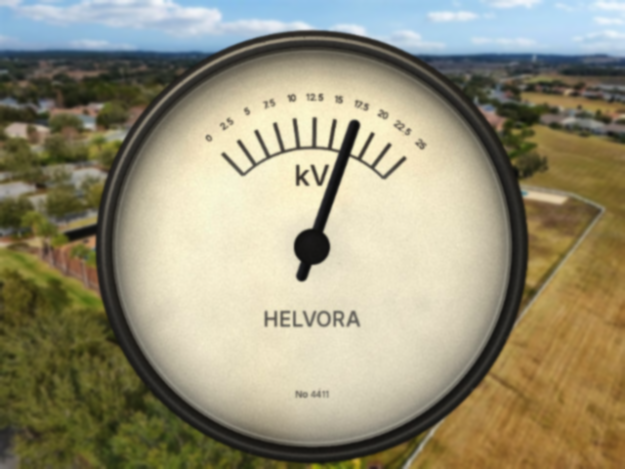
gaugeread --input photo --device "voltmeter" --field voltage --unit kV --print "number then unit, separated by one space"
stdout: 17.5 kV
